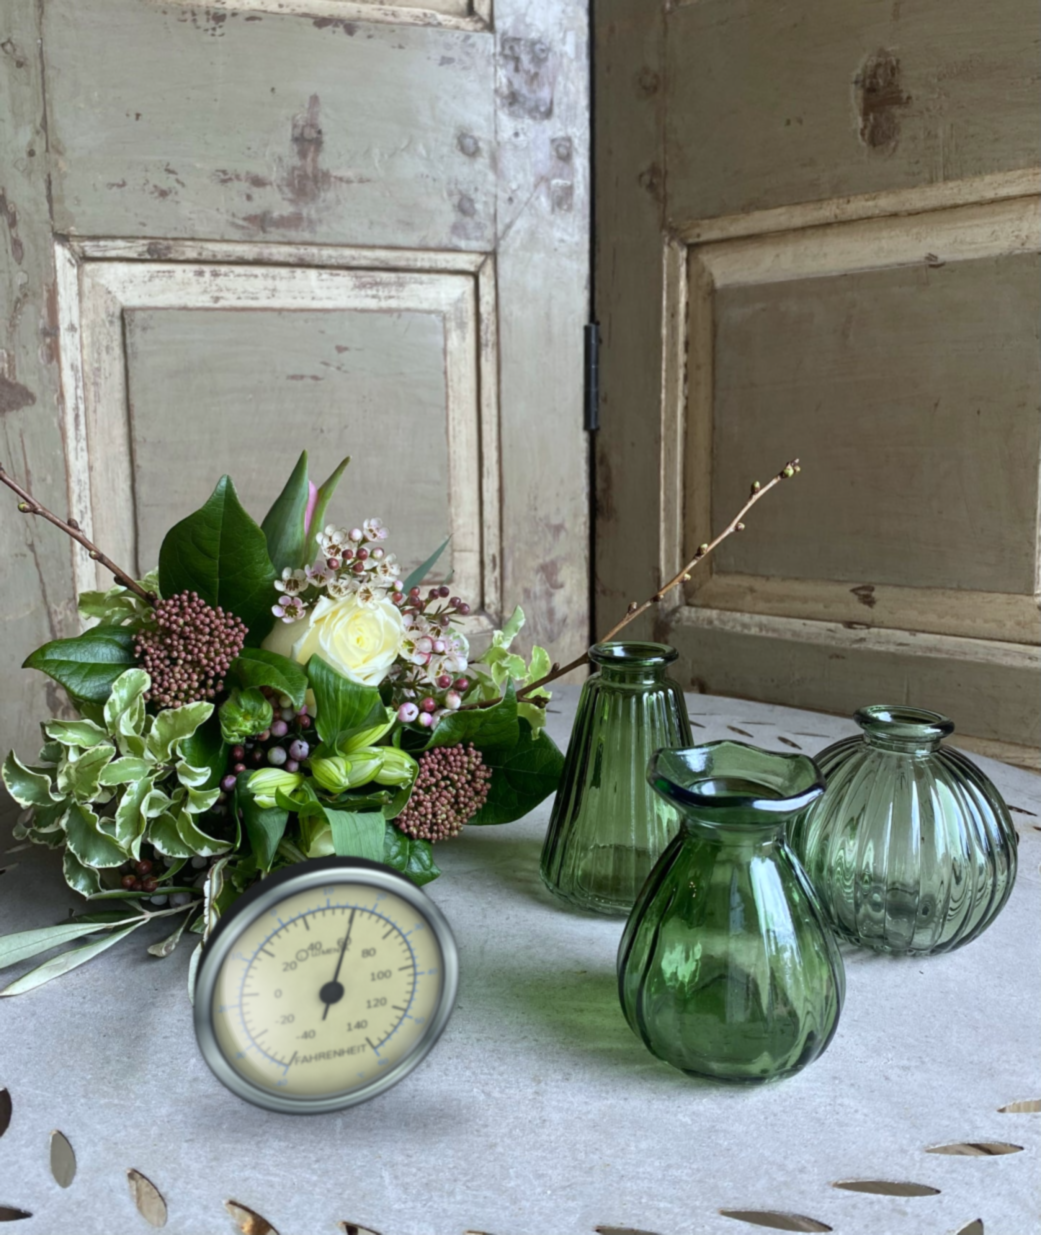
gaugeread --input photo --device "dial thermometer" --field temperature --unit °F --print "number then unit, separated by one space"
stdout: 60 °F
